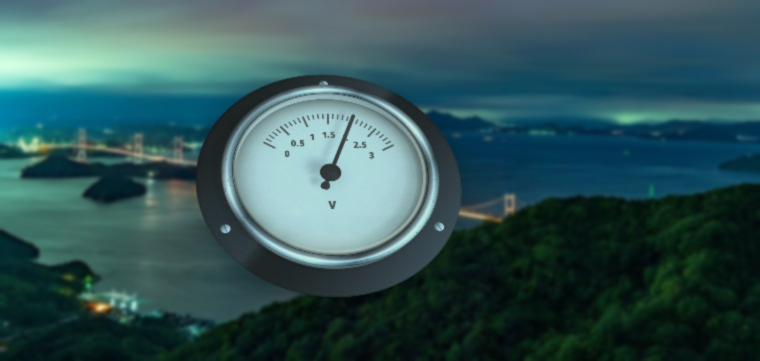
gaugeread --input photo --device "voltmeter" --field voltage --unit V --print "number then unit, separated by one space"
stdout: 2 V
